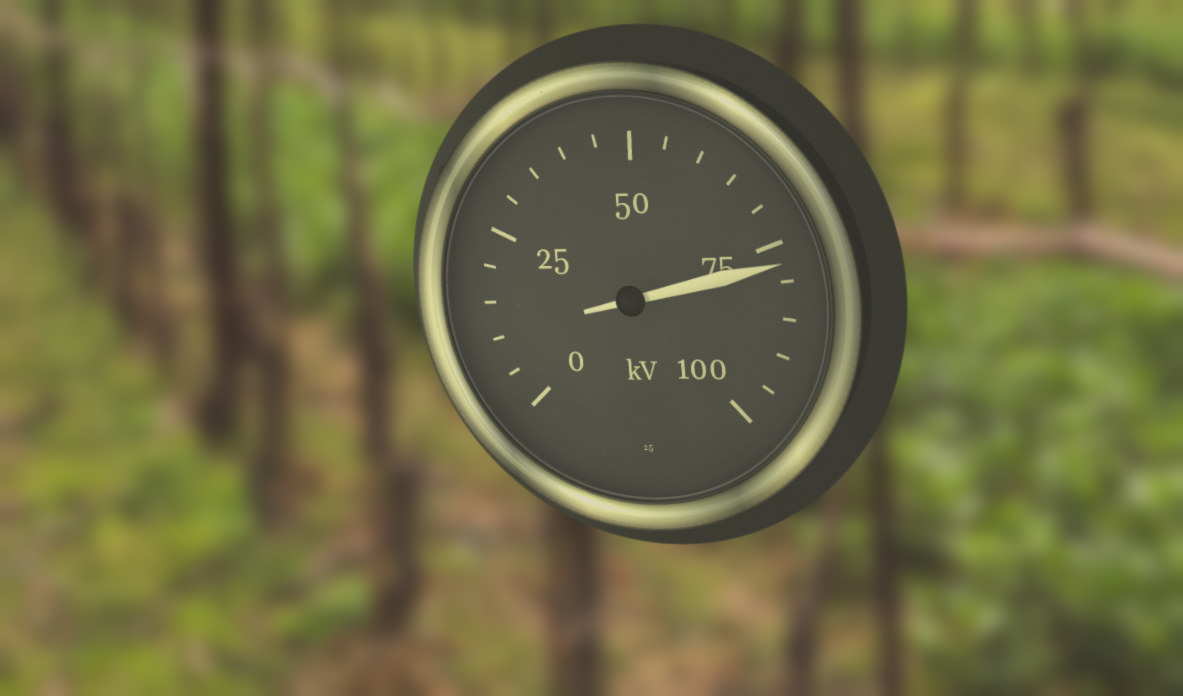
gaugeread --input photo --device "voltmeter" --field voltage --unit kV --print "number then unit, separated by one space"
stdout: 77.5 kV
